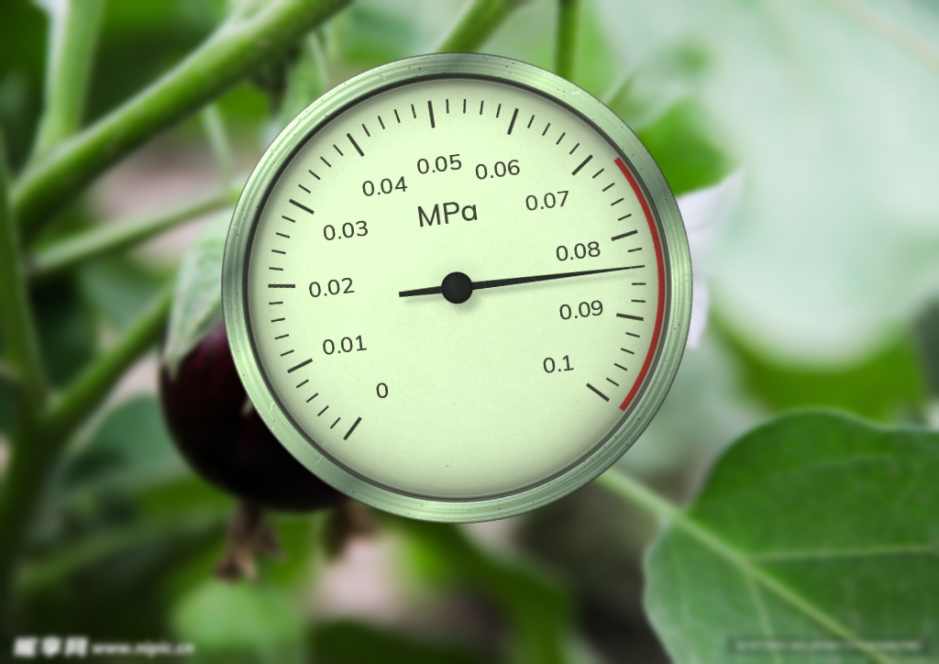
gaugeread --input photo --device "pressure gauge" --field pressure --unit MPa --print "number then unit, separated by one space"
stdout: 0.084 MPa
